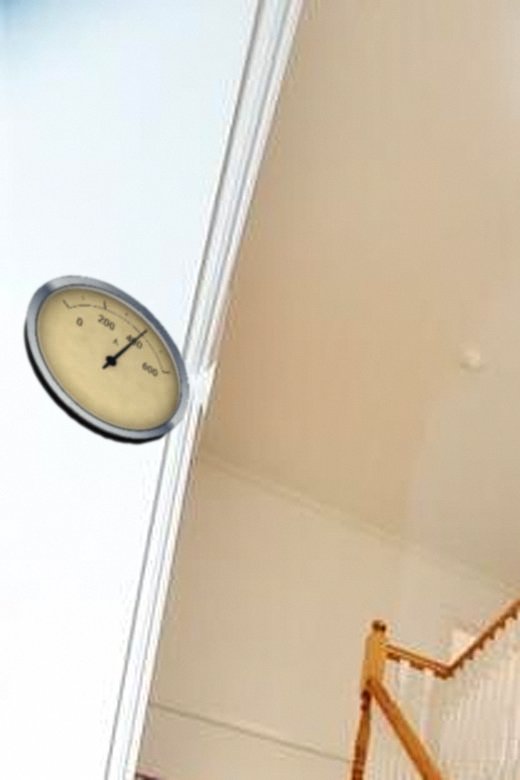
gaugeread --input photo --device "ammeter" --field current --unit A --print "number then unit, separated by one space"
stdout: 400 A
